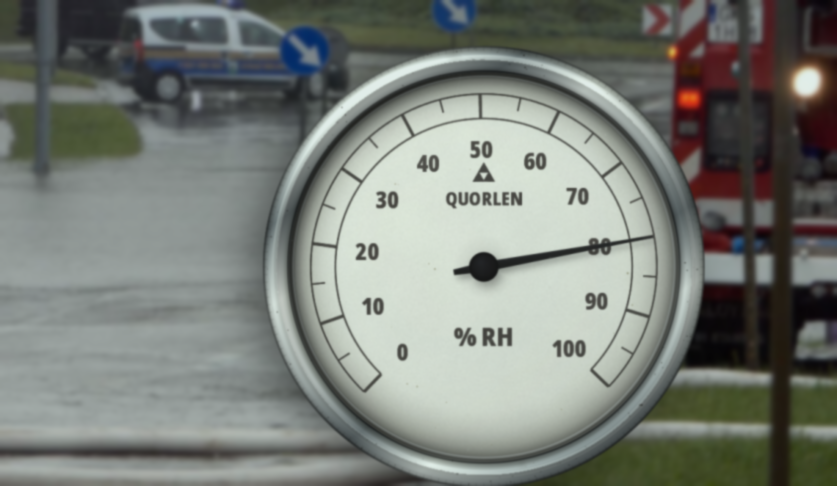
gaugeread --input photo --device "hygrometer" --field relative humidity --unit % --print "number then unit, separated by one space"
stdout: 80 %
